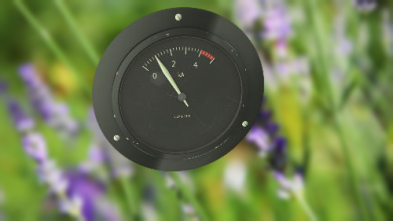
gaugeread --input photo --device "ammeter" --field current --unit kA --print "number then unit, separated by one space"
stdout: 1 kA
